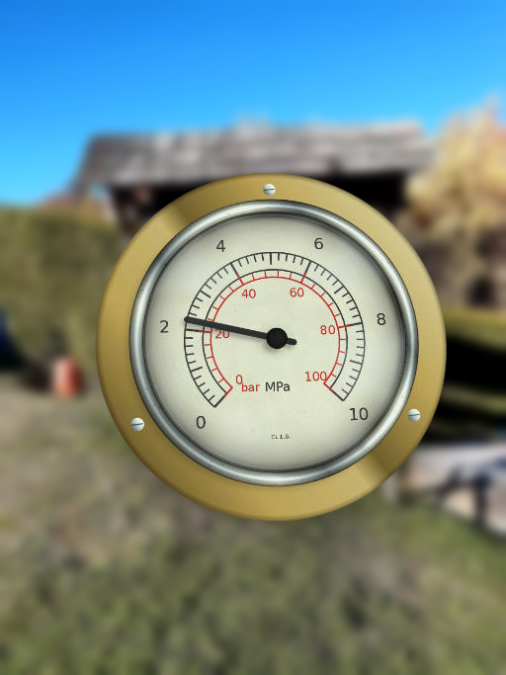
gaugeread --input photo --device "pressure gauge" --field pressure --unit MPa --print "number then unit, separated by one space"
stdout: 2.2 MPa
